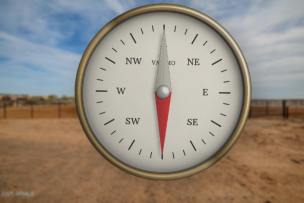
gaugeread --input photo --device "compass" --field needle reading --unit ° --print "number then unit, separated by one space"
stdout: 180 °
